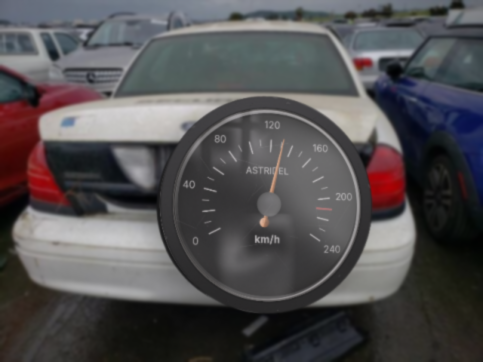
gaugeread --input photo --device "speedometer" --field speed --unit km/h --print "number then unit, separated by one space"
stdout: 130 km/h
